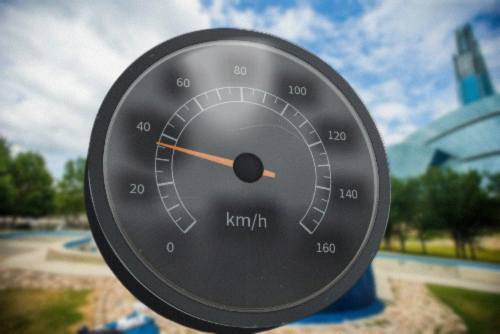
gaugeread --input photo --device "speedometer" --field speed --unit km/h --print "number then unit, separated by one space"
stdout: 35 km/h
